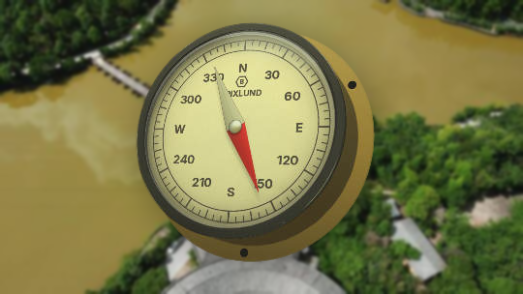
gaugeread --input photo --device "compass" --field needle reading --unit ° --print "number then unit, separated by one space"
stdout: 155 °
